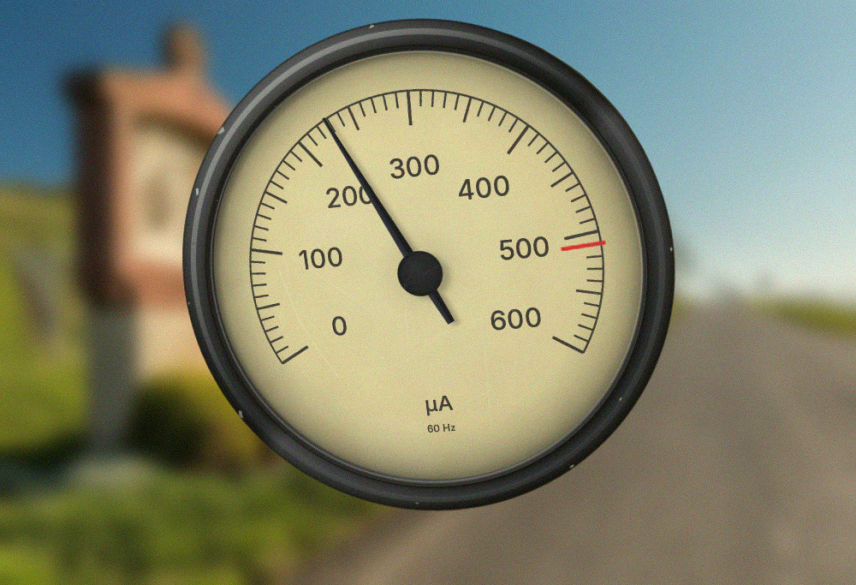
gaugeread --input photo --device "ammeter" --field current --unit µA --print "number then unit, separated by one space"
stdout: 230 µA
